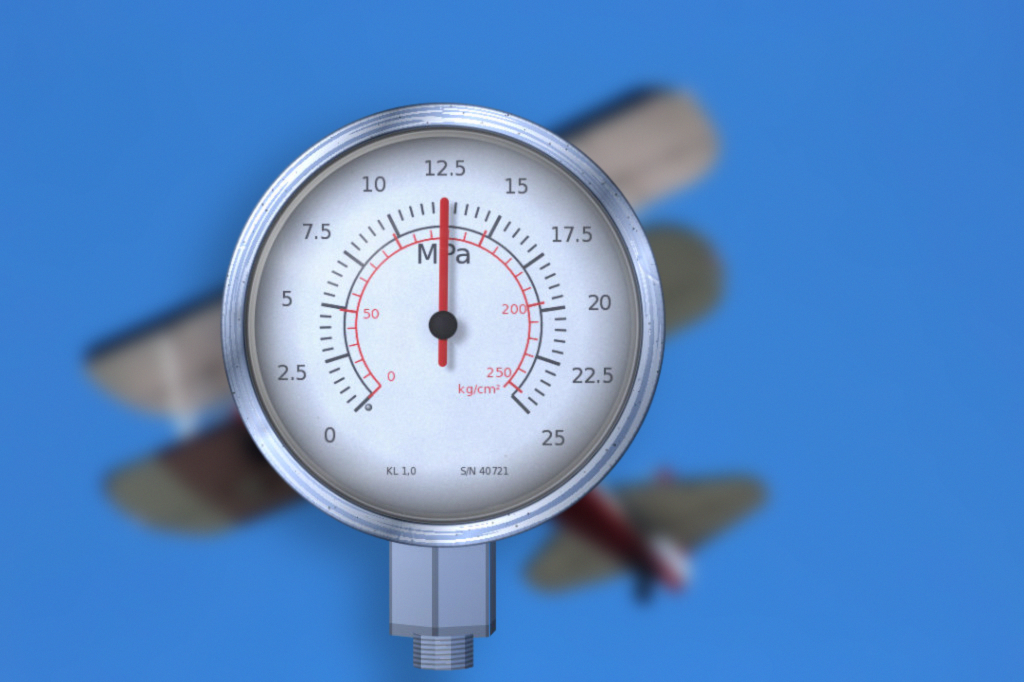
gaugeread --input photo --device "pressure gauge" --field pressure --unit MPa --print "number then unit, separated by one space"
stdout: 12.5 MPa
